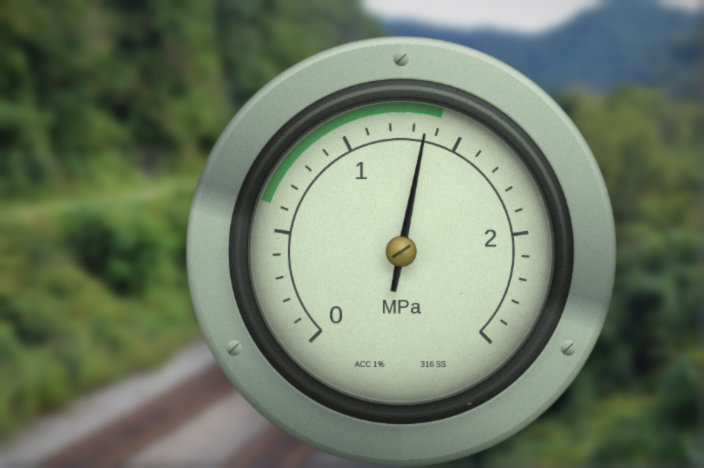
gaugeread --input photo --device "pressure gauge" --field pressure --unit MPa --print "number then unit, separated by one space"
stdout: 1.35 MPa
